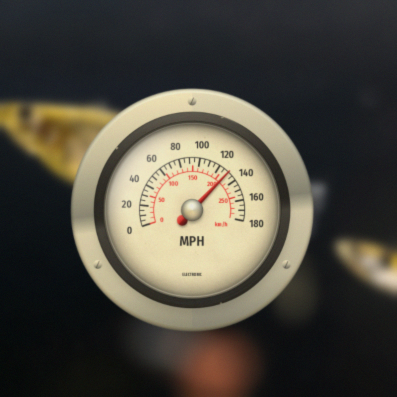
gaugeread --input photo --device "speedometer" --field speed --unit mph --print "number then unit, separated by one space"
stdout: 130 mph
